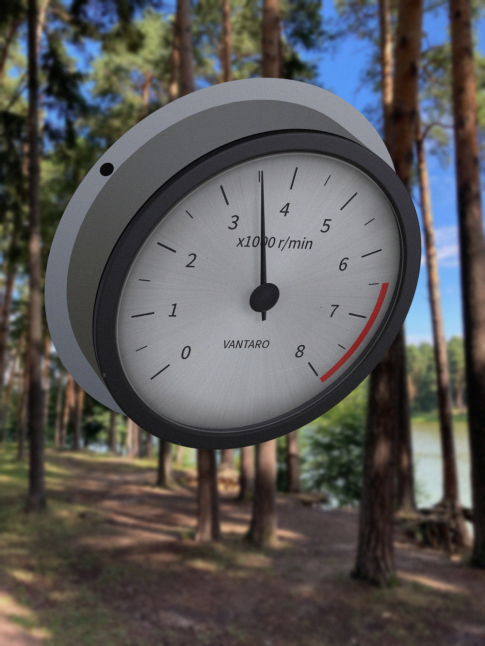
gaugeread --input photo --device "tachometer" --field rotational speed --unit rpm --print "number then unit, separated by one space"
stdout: 3500 rpm
